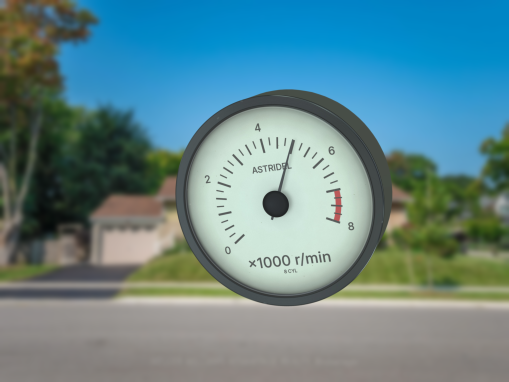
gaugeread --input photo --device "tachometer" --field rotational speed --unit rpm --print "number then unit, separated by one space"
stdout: 5000 rpm
